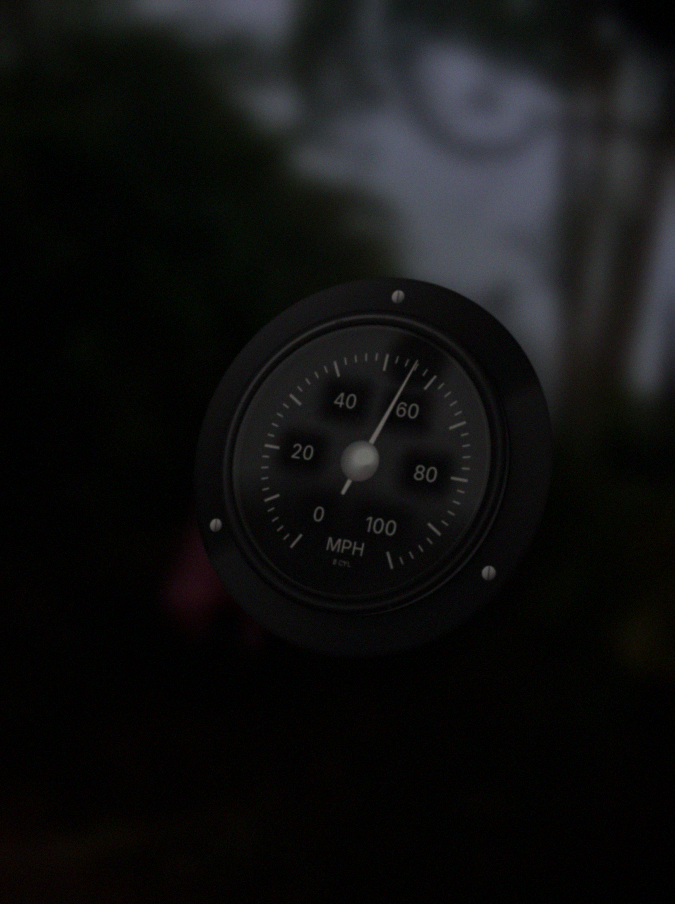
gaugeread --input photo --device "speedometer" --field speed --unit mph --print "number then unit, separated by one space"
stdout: 56 mph
